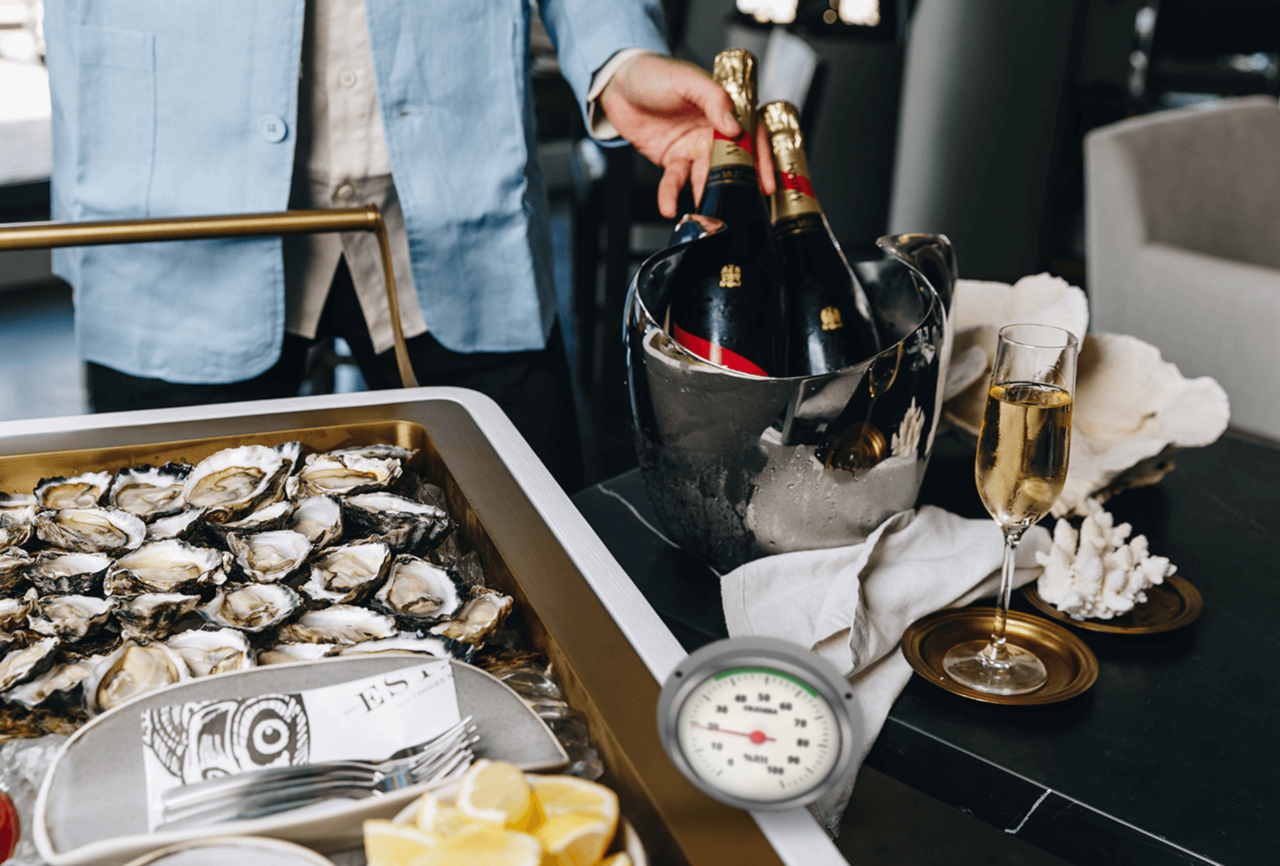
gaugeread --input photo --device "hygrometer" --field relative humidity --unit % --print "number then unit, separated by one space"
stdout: 20 %
